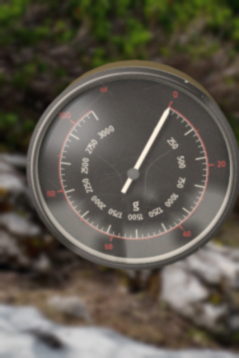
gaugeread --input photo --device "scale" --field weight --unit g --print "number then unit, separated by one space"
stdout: 0 g
